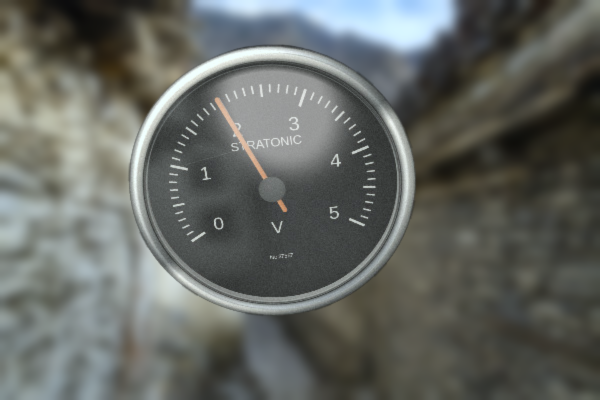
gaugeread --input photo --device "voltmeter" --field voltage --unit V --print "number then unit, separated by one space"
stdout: 2 V
